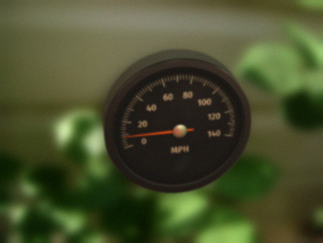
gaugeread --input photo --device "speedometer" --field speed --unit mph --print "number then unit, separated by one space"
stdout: 10 mph
